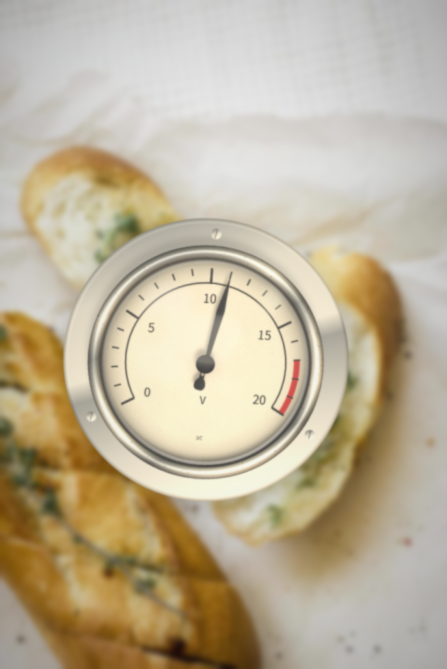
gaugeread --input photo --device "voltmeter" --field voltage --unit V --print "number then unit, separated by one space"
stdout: 11 V
